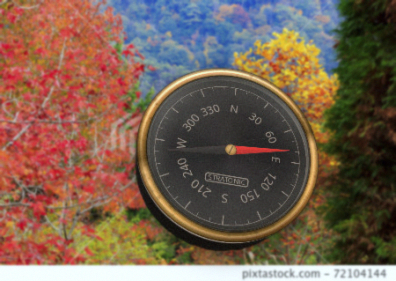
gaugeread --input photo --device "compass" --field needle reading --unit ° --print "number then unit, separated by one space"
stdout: 80 °
